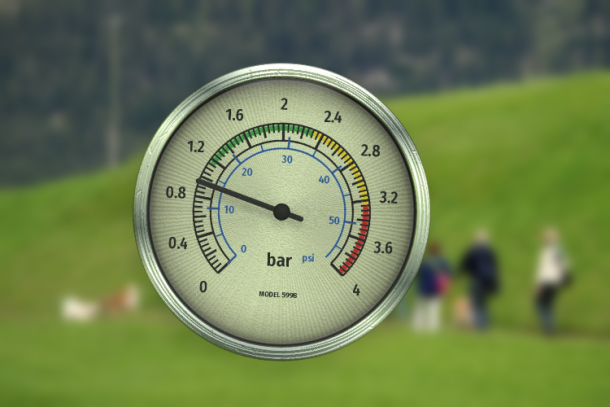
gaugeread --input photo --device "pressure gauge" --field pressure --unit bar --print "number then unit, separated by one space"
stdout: 0.95 bar
